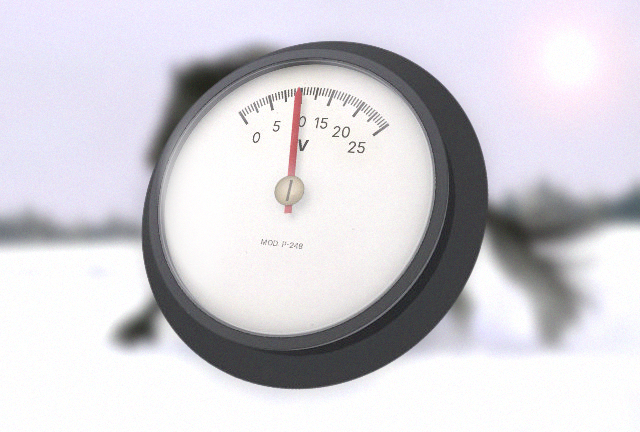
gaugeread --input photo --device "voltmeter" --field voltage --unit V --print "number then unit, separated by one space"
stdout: 10 V
